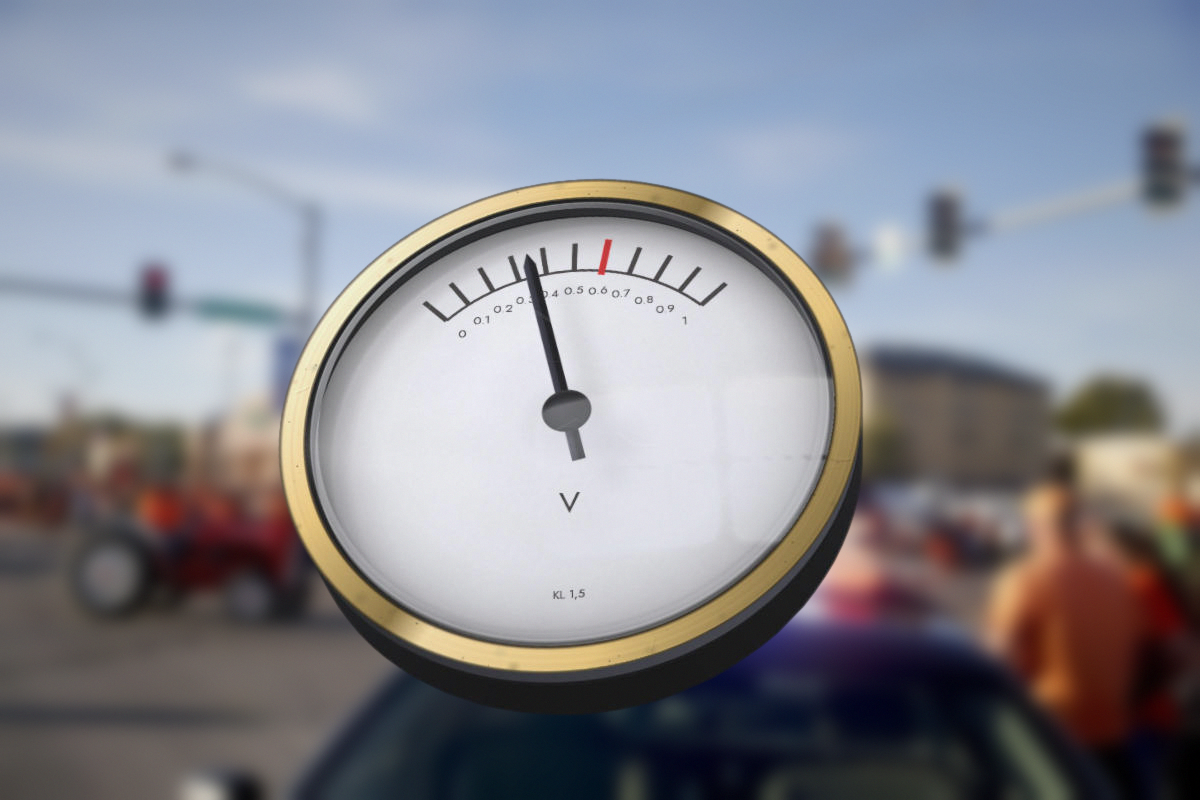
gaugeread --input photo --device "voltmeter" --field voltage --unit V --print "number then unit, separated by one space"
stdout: 0.35 V
